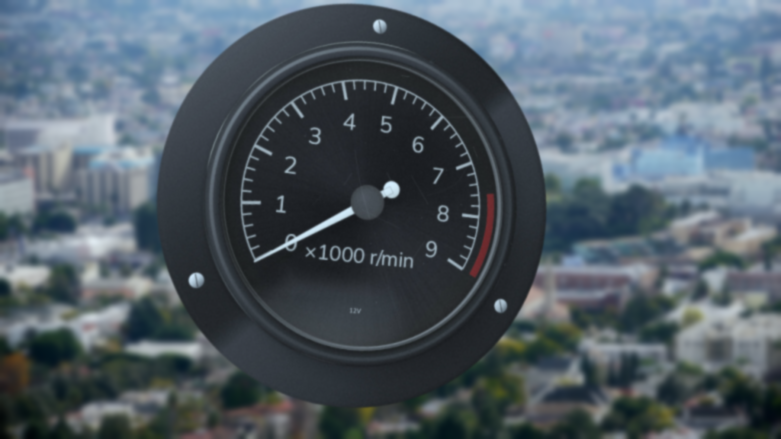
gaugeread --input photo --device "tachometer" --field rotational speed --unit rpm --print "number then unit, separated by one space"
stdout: 0 rpm
